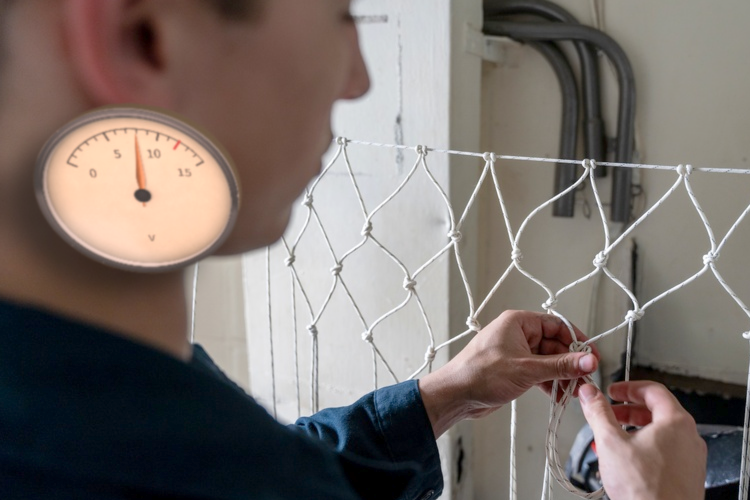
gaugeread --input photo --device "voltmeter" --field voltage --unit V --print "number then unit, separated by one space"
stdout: 8 V
